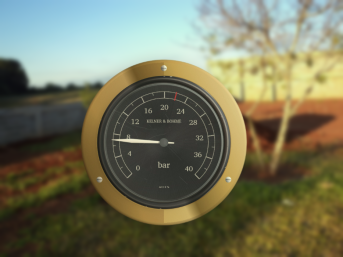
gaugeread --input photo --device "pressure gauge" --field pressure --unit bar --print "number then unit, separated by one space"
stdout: 7 bar
